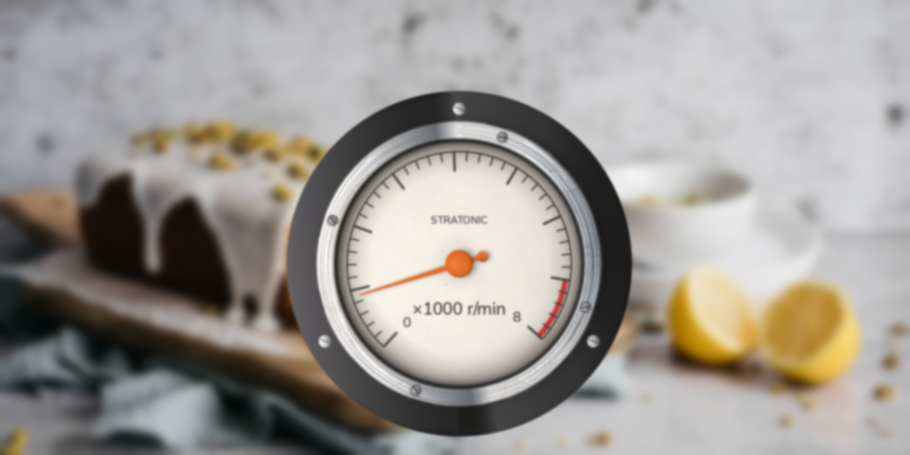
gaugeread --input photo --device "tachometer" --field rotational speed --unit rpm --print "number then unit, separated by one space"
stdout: 900 rpm
